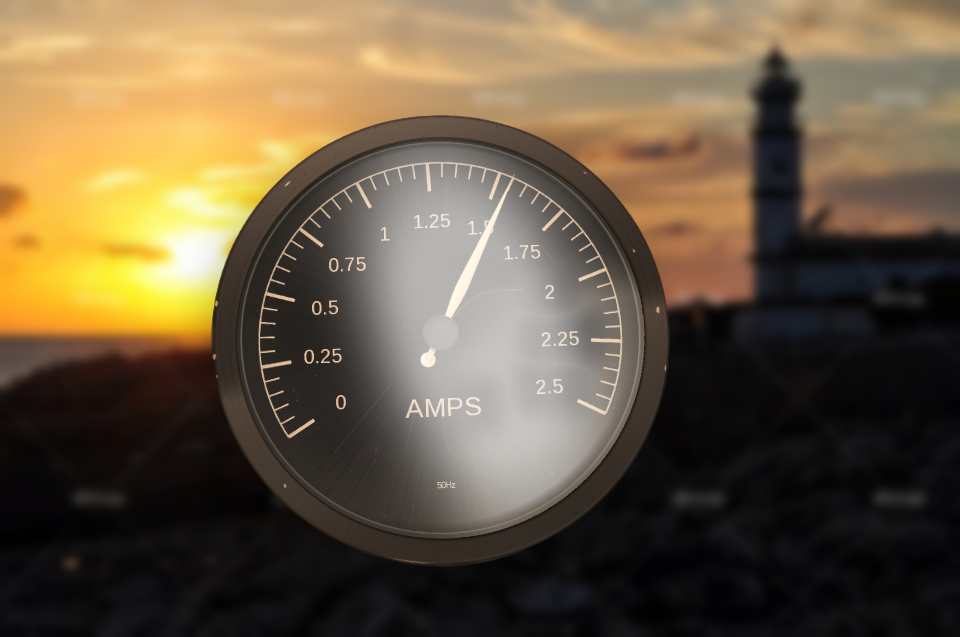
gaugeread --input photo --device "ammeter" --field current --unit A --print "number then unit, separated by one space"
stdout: 1.55 A
